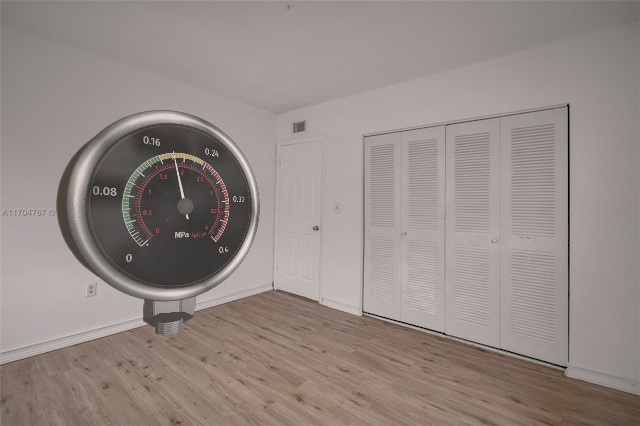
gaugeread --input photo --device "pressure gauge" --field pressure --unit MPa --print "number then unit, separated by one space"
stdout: 0.18 MPa
